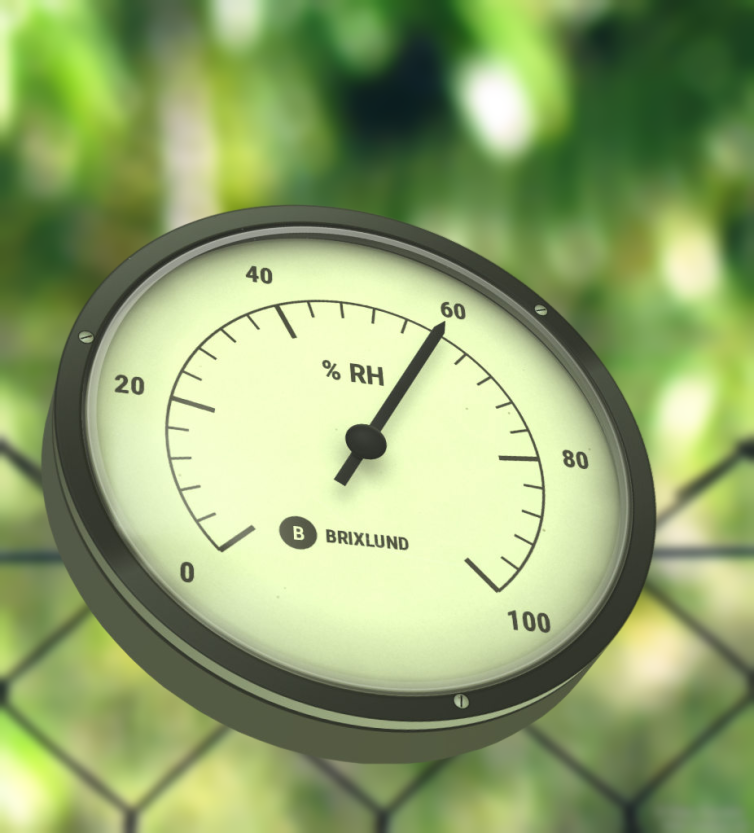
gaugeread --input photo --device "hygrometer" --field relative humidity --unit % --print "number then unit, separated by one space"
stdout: 60 %
